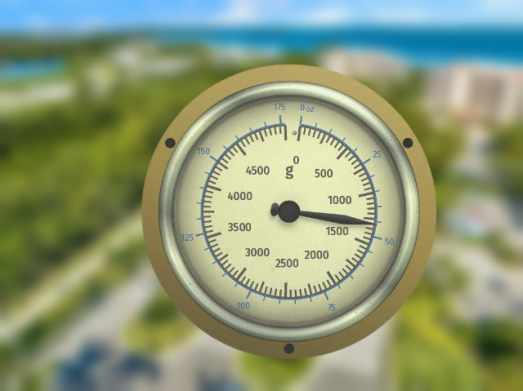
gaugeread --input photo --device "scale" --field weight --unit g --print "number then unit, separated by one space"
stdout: 1300 g
